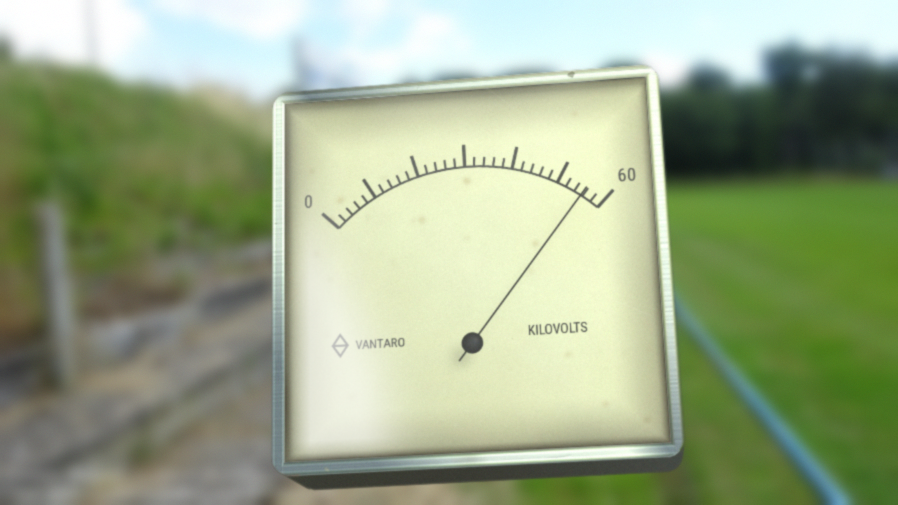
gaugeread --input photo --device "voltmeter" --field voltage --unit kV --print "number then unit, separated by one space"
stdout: 56 kV
